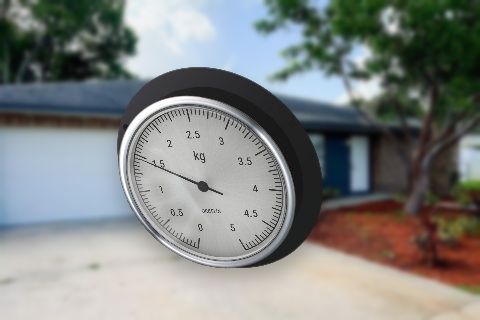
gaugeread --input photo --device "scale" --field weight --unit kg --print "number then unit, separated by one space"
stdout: 1.5 kg
